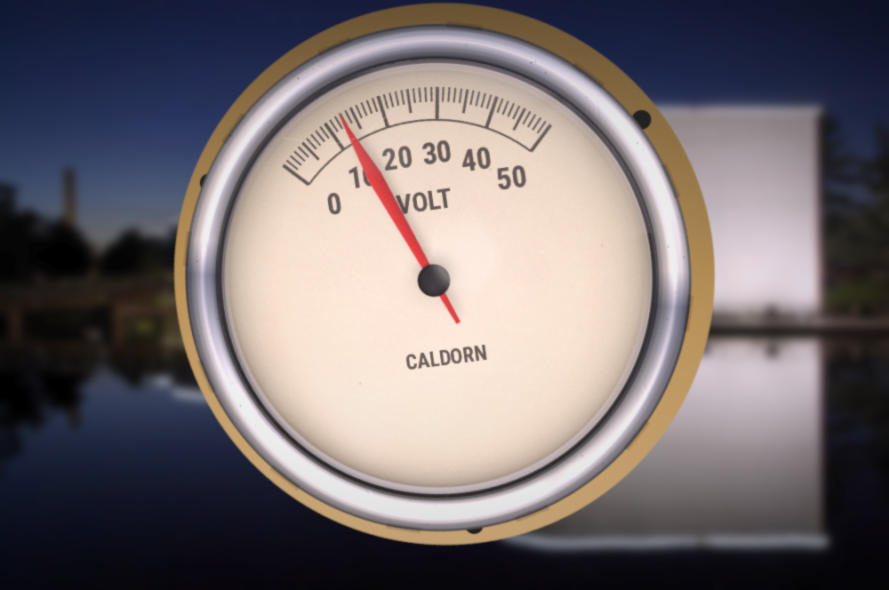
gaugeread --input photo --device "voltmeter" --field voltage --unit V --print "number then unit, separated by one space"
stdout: 13 V
